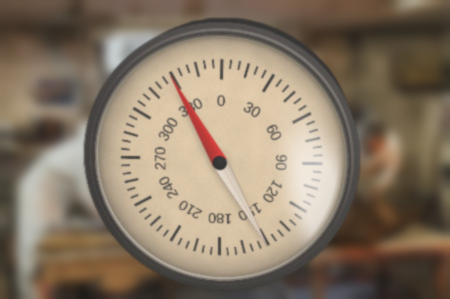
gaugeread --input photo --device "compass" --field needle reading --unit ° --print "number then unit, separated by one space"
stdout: 330 °
